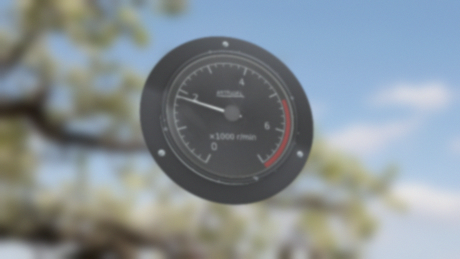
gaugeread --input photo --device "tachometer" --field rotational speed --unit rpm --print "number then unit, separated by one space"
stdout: 1800 rpm
